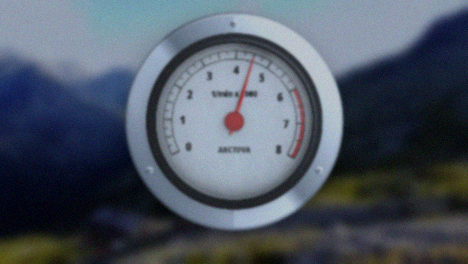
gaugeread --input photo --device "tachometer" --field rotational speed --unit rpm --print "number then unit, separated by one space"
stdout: 4500 rpm
